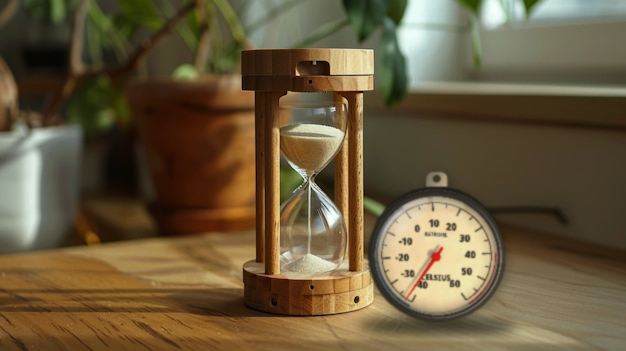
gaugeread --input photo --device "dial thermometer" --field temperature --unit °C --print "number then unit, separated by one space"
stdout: -37.5 °C
